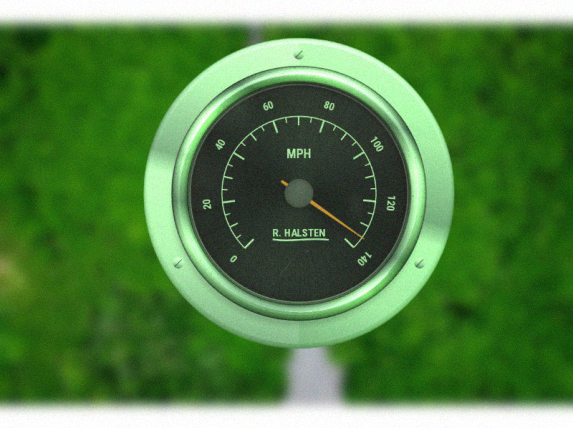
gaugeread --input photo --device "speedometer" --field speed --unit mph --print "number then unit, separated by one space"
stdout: 135 mph
